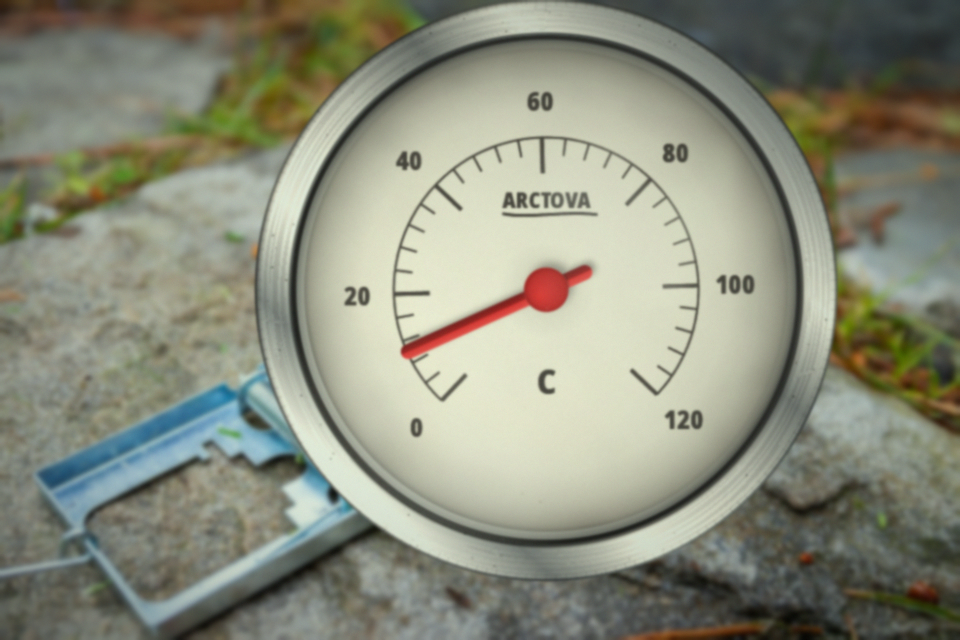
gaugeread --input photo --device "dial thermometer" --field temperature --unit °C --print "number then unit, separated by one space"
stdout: 10 °C
